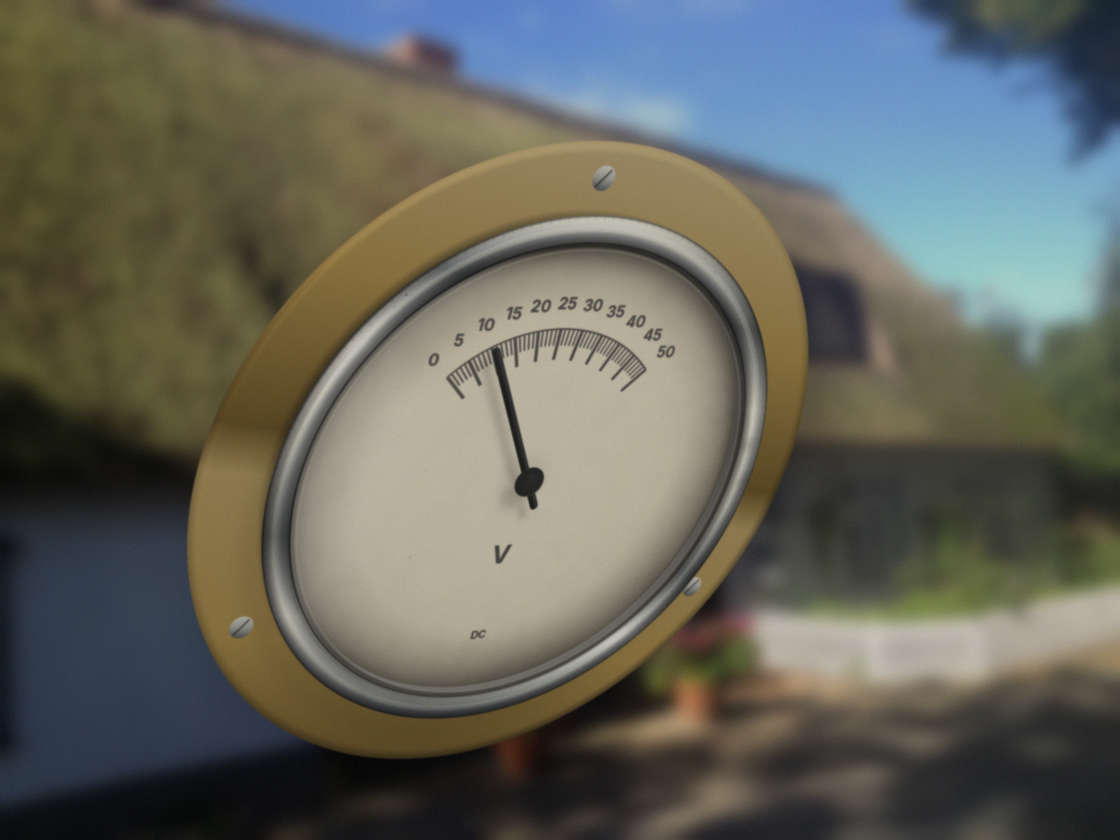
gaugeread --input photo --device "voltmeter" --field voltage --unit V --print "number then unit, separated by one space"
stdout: 10 V
